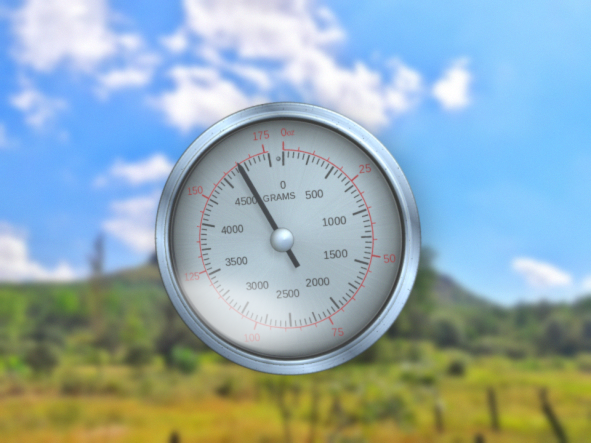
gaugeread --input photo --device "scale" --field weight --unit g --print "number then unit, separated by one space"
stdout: 4700 g
